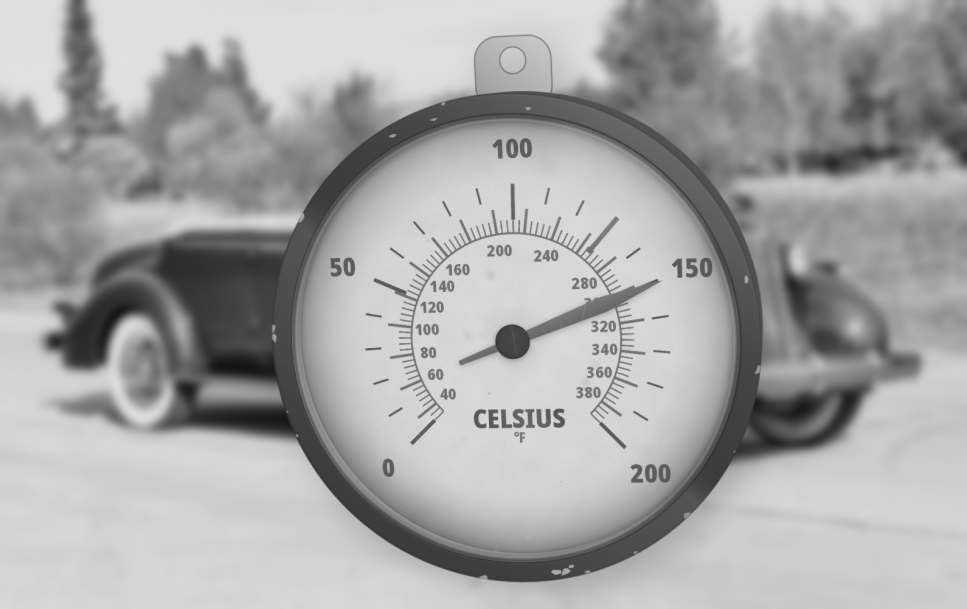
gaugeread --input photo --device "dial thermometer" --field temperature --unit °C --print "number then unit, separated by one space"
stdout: 150 °C
